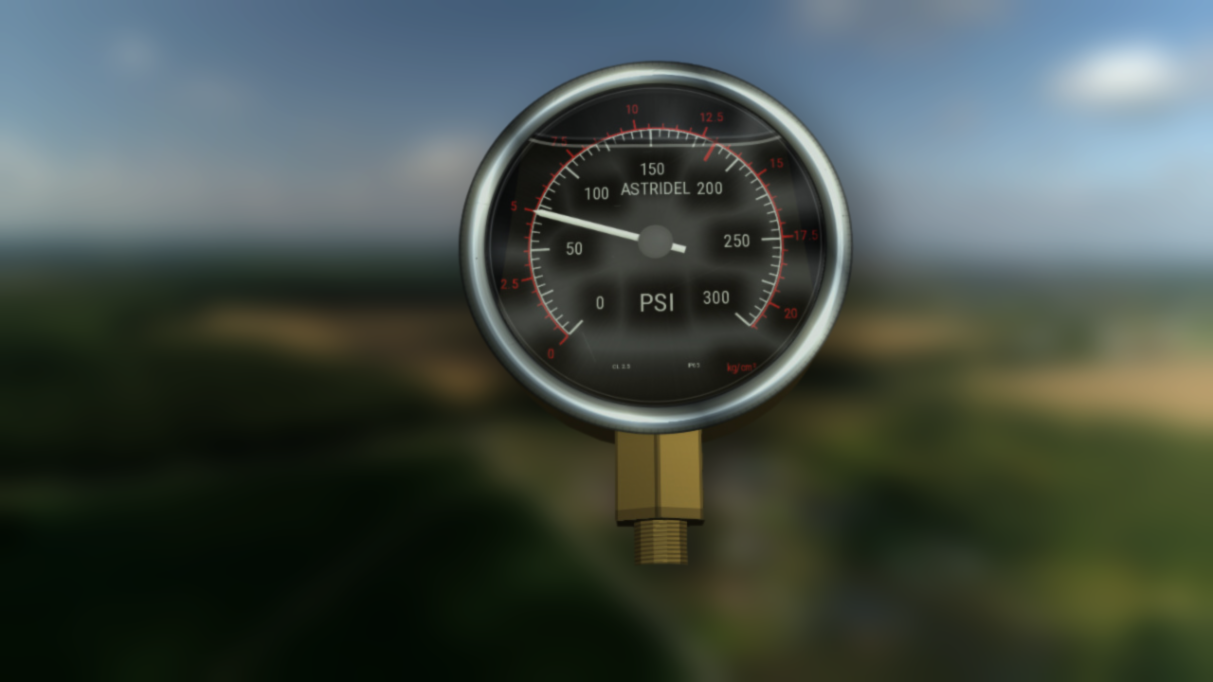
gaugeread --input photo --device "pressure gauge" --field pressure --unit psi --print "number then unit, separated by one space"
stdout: 70 psi
